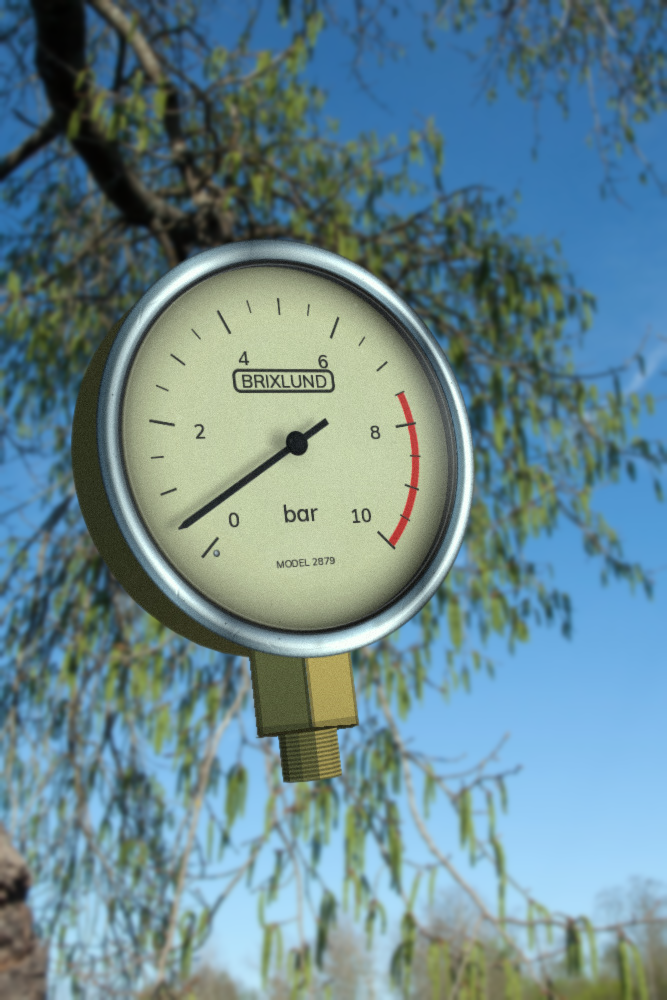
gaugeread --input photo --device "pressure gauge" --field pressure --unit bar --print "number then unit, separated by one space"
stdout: 0.5 bar
